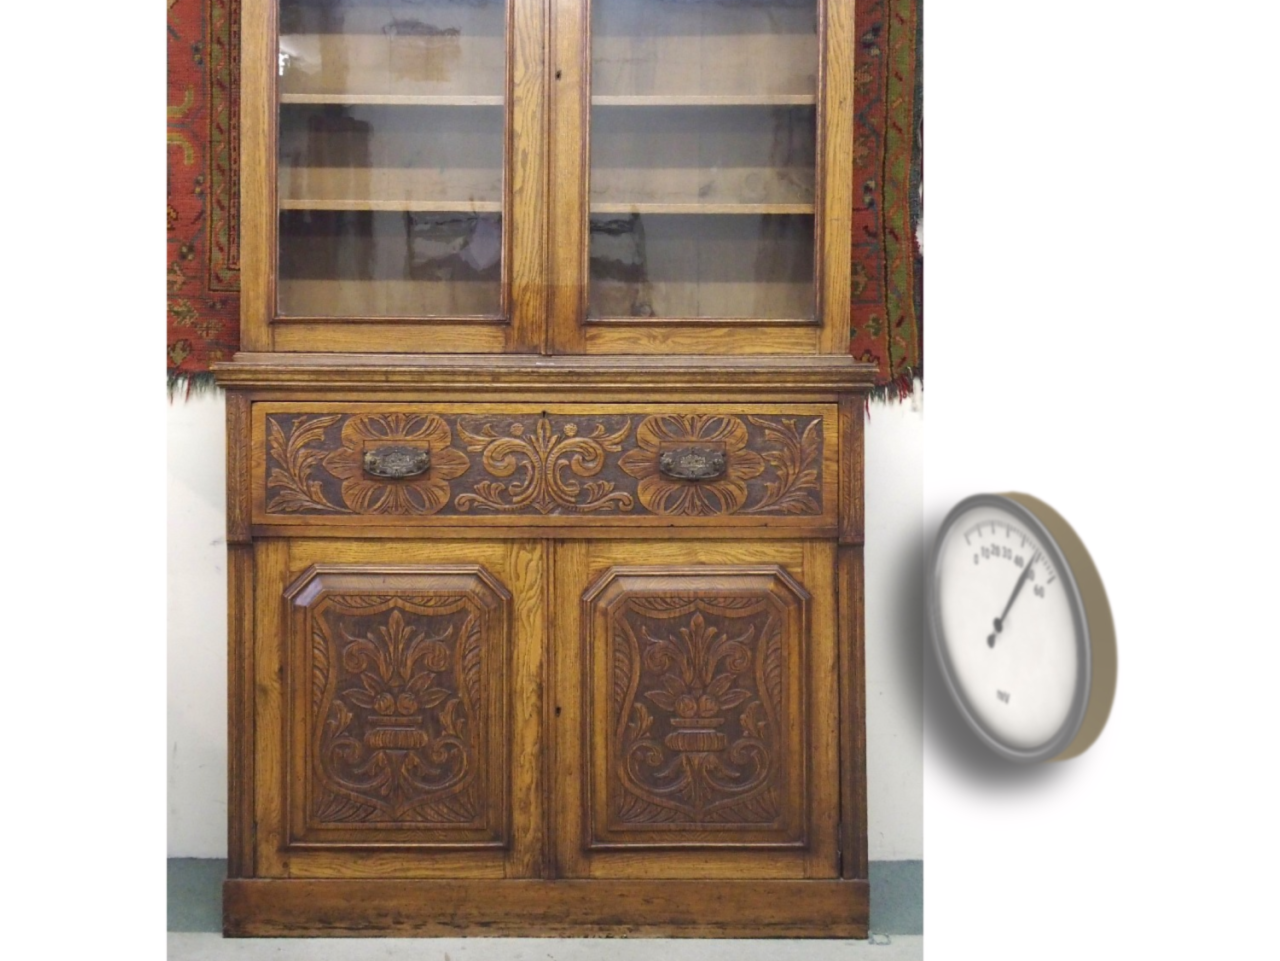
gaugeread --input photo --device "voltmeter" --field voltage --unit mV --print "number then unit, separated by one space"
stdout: 50 mV
